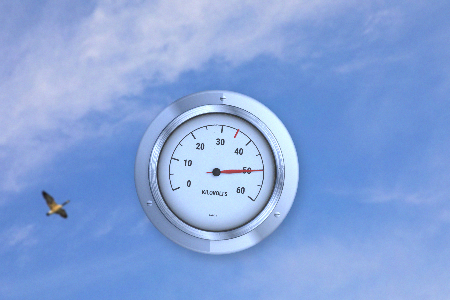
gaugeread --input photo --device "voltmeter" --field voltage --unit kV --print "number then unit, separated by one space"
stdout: 50 kV
